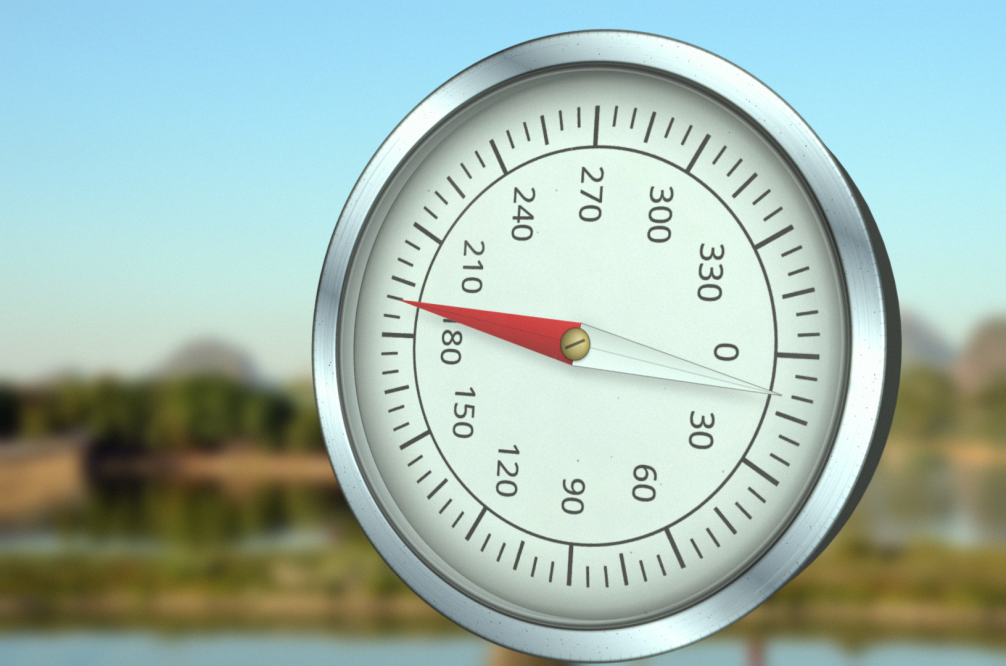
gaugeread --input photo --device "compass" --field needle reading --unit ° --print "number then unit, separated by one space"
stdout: 190 °
